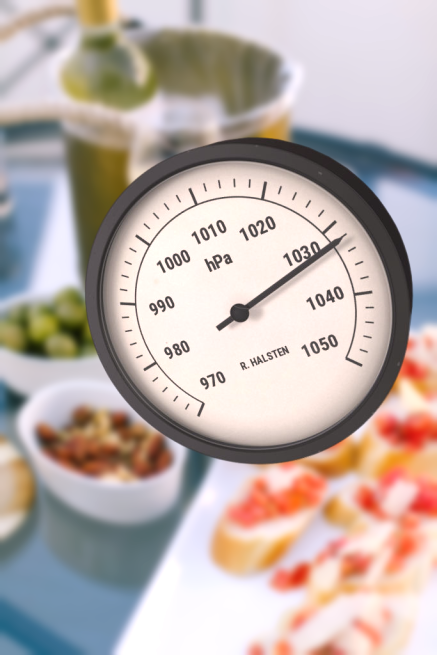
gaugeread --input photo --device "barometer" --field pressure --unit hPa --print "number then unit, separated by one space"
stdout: 1032 hPa
